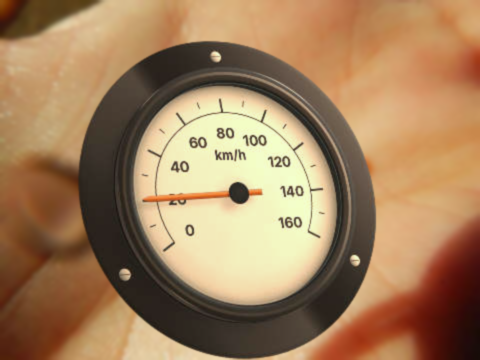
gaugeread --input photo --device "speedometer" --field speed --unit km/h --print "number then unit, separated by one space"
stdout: 20 km/h
